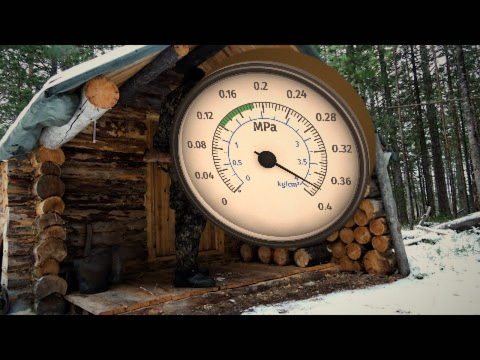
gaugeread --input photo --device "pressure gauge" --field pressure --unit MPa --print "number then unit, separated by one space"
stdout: 0.38 MPa
